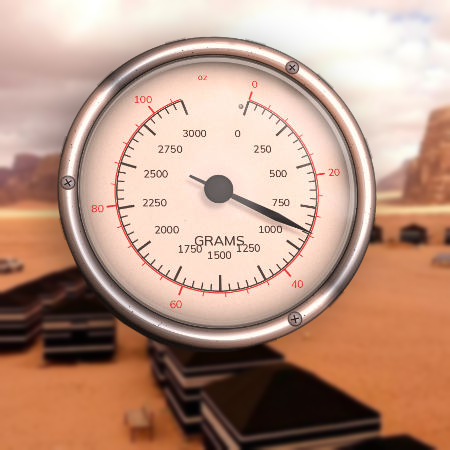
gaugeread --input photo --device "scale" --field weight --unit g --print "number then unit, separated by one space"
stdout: 900 g
